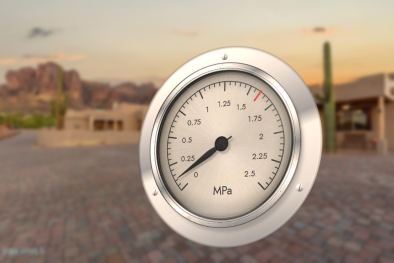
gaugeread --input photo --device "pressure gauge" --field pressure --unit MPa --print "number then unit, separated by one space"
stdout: 0.1 MPa
